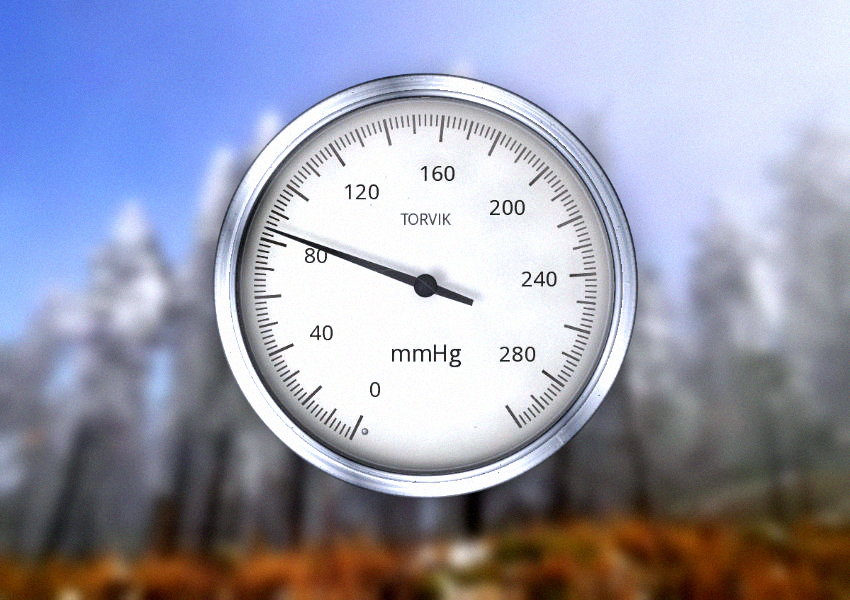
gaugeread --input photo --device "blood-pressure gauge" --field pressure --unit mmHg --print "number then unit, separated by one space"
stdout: 84 mmHg
